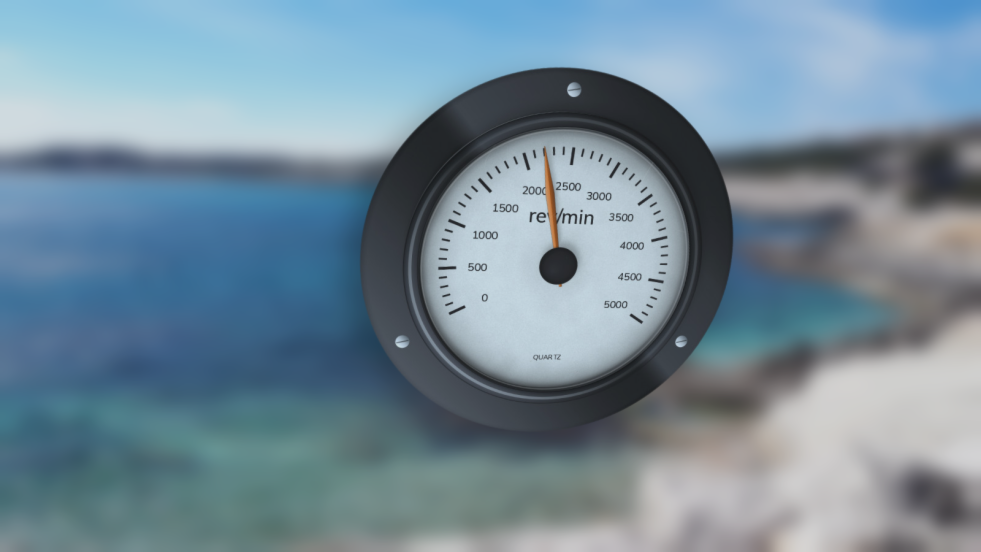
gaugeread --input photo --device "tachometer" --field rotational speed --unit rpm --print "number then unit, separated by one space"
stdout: 2200 rpm
